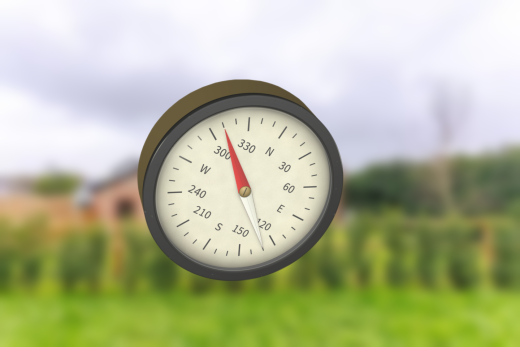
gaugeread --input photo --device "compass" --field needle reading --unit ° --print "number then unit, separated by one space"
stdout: 310 °
